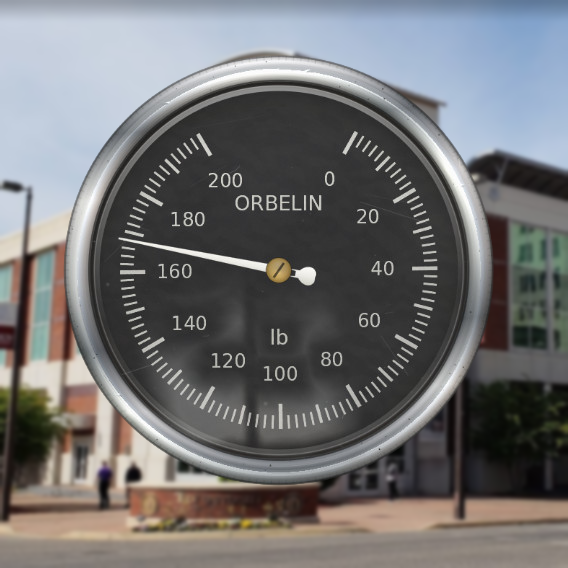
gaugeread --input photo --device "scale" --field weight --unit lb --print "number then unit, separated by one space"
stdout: 168 lb
